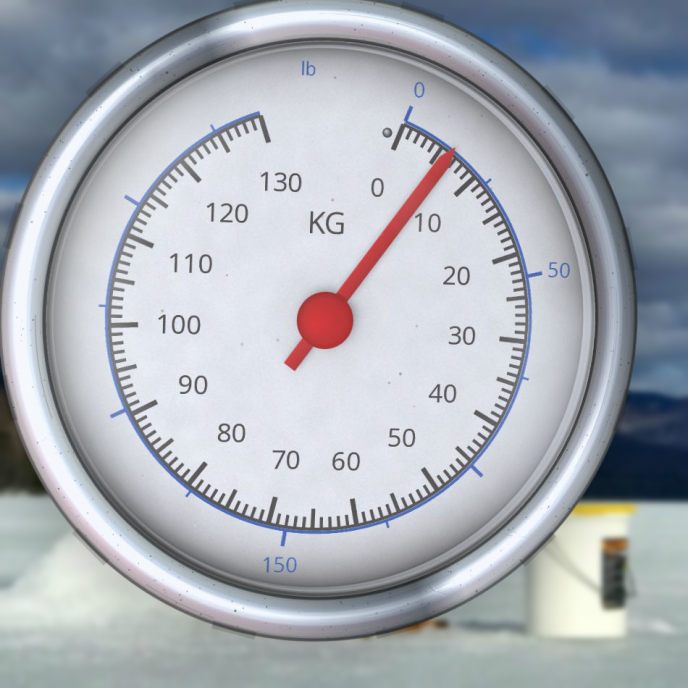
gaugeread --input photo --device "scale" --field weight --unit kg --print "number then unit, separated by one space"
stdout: 6 kg
